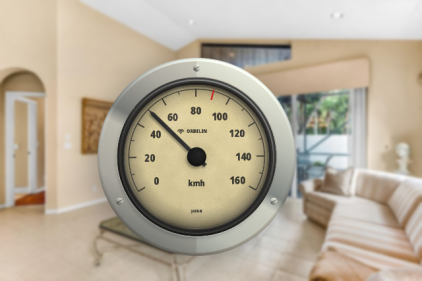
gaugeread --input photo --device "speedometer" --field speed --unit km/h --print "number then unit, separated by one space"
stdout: 50 km/h
